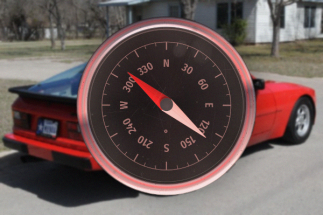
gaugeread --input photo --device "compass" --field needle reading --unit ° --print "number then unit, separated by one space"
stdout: 310 °
